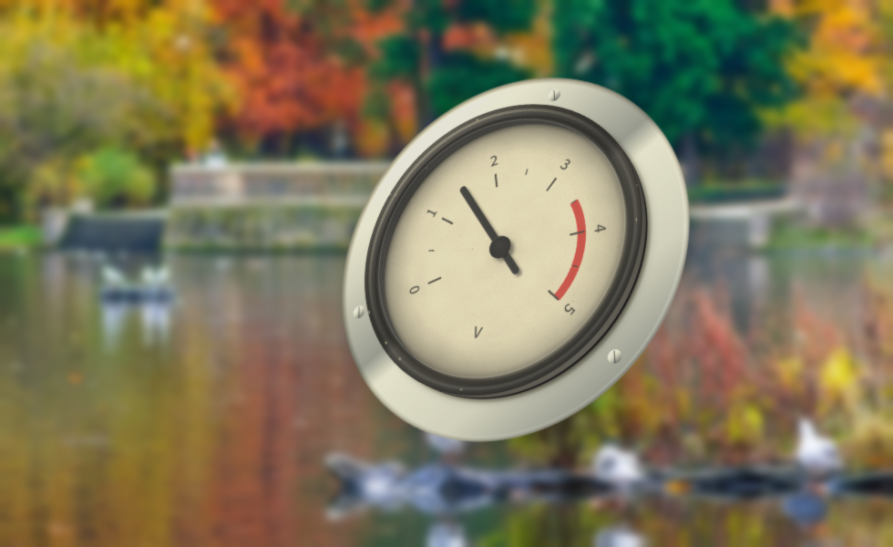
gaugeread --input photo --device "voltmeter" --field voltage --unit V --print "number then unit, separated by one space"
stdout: 1.5 V
